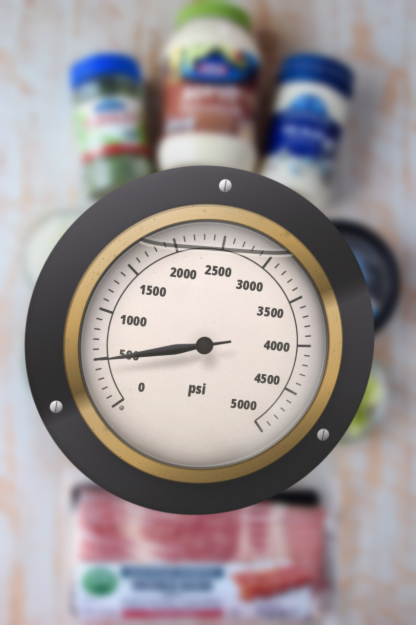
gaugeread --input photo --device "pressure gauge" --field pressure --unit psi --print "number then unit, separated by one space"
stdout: 500 psi
